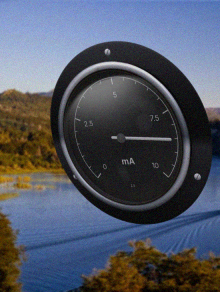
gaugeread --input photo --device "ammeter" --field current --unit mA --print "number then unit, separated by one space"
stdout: 8.5 mA
